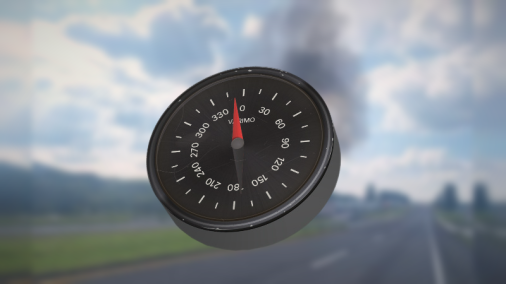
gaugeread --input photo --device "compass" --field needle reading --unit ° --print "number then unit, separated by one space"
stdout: 352.5 °
